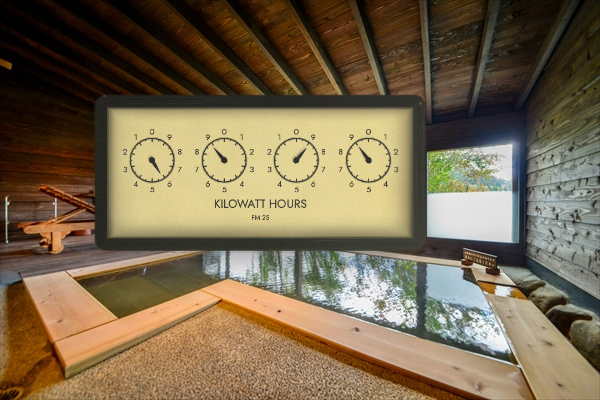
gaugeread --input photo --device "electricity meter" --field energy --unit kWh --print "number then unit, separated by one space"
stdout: 5889 kWh
